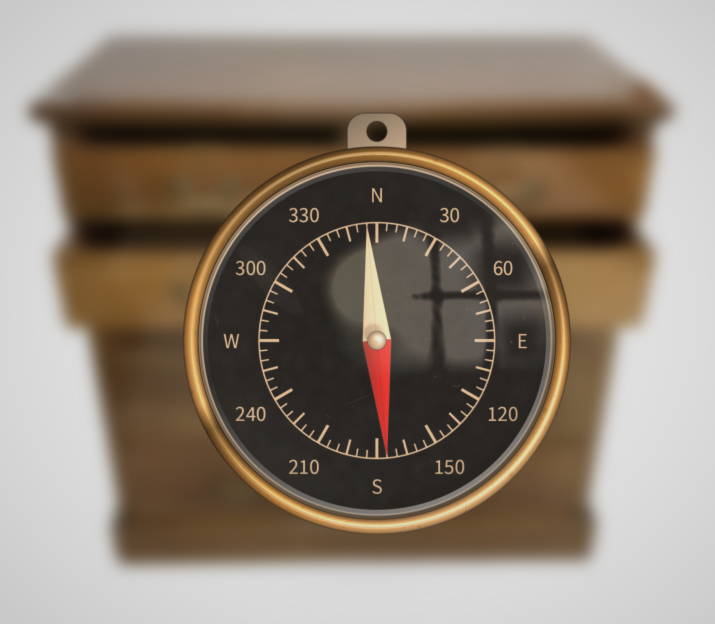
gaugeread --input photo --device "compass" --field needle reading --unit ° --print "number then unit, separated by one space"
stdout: 175 °
